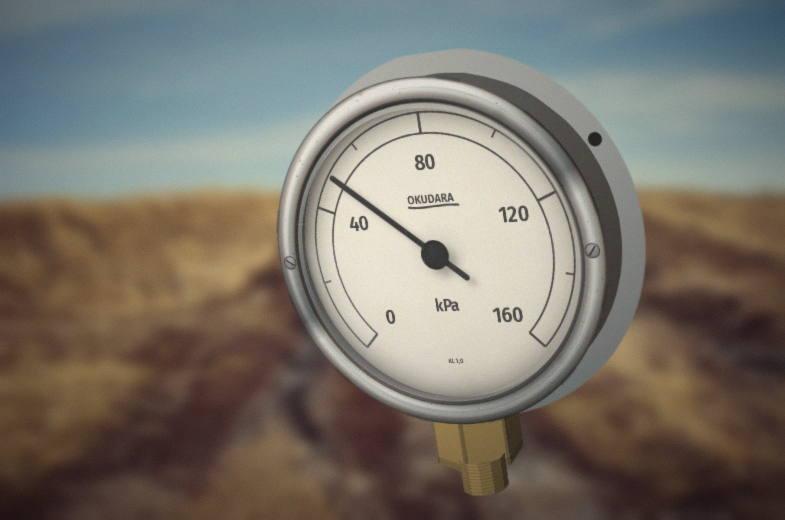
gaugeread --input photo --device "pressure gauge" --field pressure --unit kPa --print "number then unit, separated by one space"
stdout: 50 kPa
